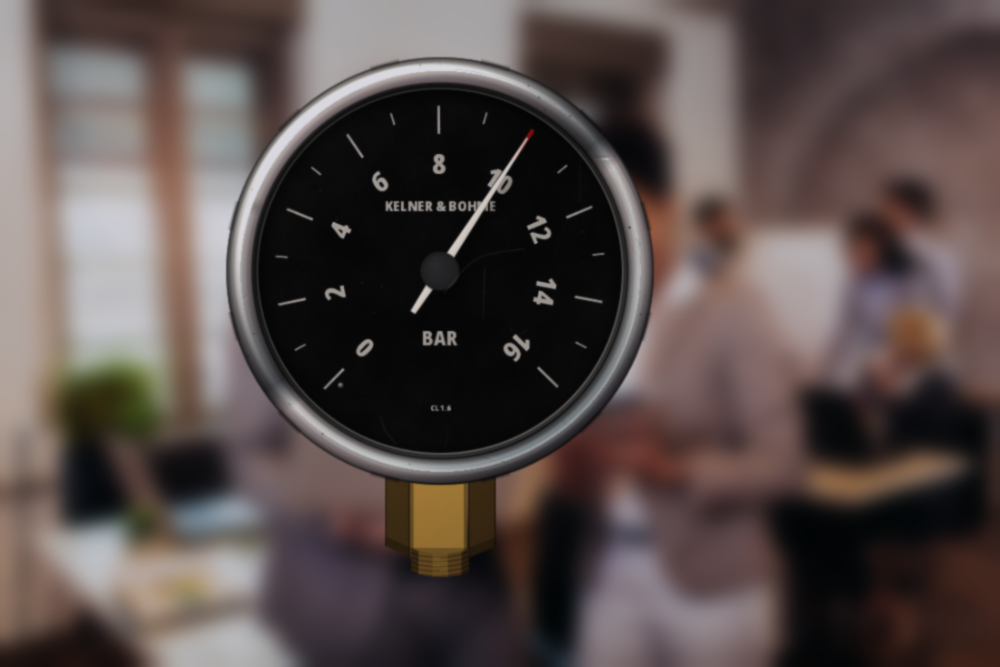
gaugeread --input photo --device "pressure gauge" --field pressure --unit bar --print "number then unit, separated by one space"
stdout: 10 bar
